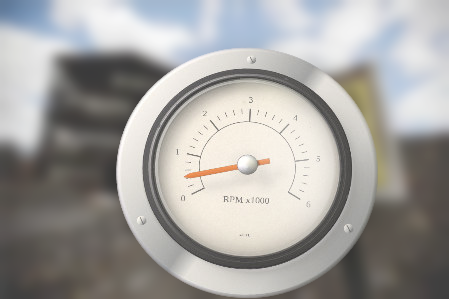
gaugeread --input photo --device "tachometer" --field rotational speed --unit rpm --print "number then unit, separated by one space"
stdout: 400 rpm
